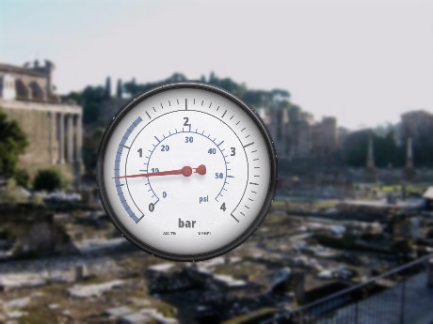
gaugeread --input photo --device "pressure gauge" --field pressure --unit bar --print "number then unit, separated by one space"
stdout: 0.6 bar
